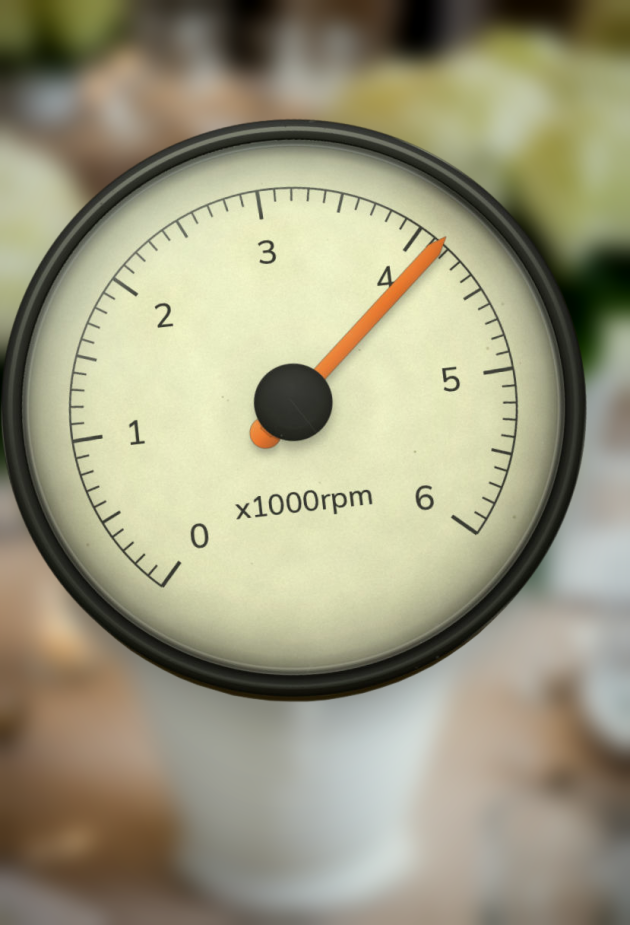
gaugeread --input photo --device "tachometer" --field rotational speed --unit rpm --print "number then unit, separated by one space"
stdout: 4150 rpm
